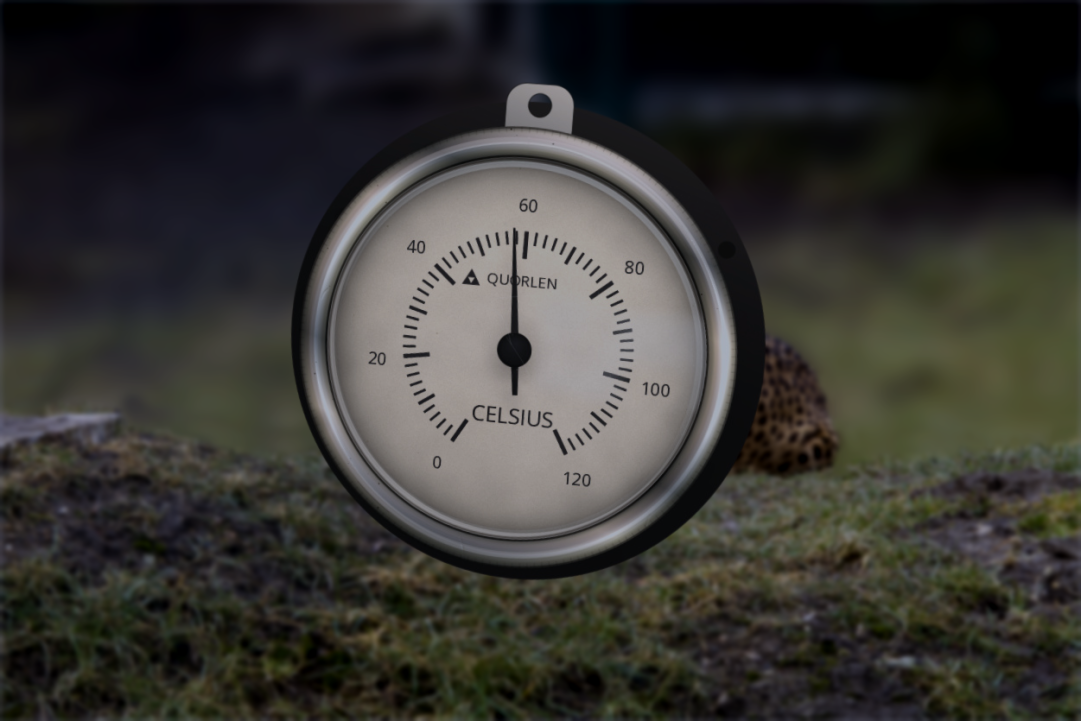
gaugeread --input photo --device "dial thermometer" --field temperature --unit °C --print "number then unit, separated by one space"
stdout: 58 °C
